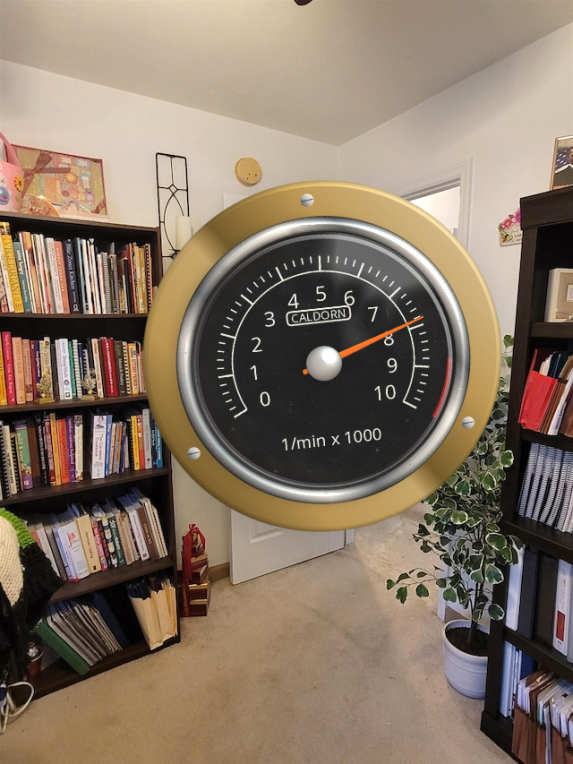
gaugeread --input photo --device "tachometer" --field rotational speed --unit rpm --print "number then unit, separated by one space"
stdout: 7800 rpm
